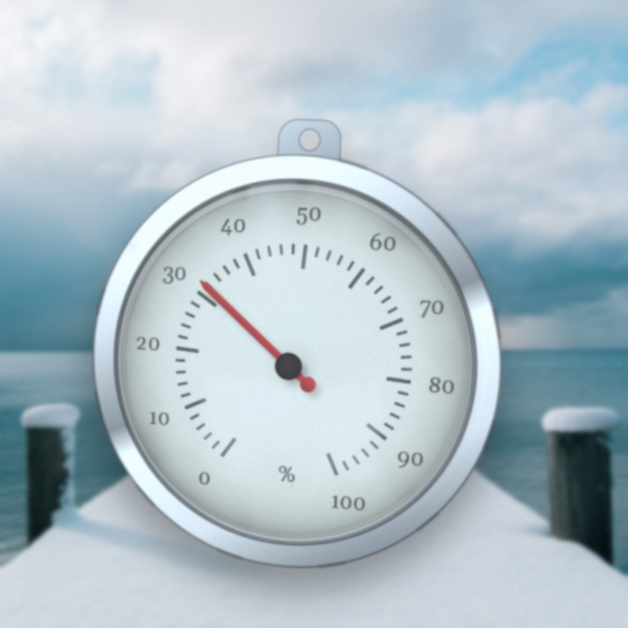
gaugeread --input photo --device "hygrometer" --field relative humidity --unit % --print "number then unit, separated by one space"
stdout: 32 %
